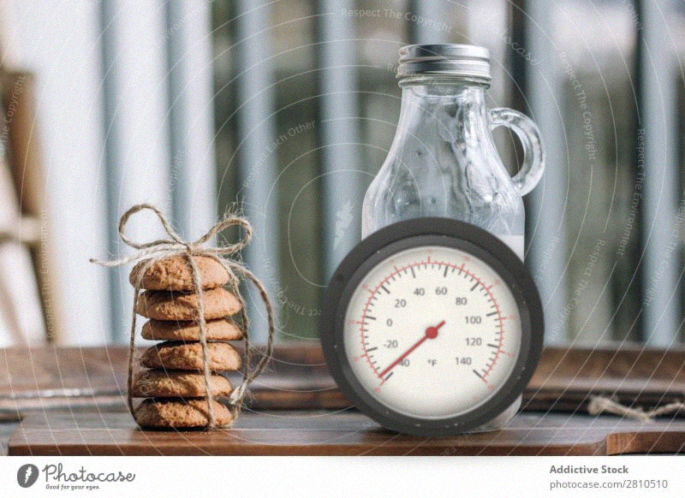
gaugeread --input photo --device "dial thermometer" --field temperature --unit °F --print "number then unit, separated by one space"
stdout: -36 °F
